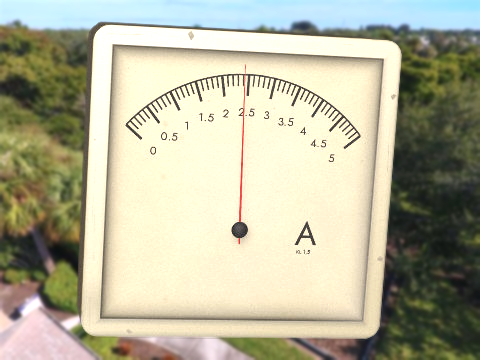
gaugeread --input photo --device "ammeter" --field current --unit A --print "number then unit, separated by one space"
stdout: 2.4 A
